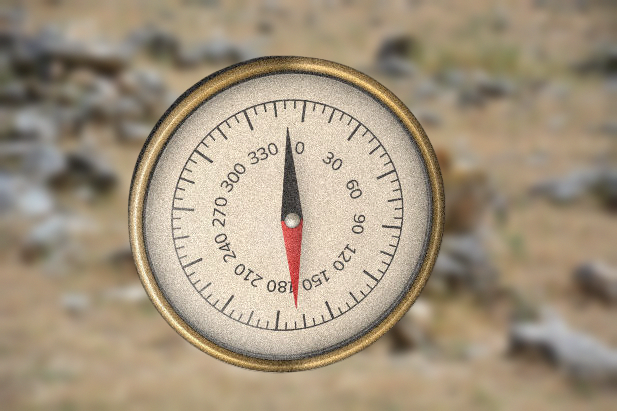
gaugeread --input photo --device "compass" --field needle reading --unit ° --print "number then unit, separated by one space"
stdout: 170 °
